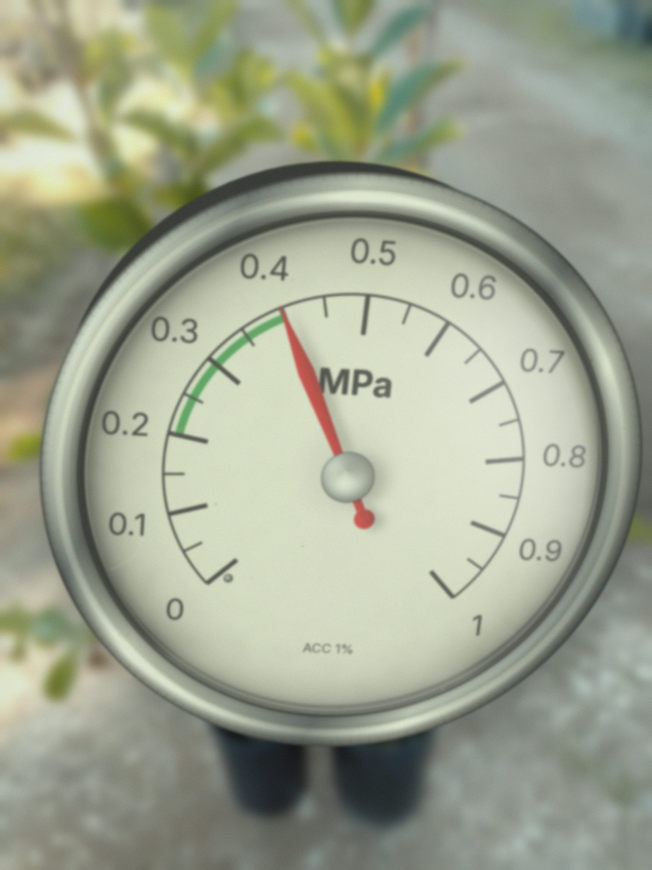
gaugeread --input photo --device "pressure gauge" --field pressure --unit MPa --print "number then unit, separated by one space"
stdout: 0.4 MPa
